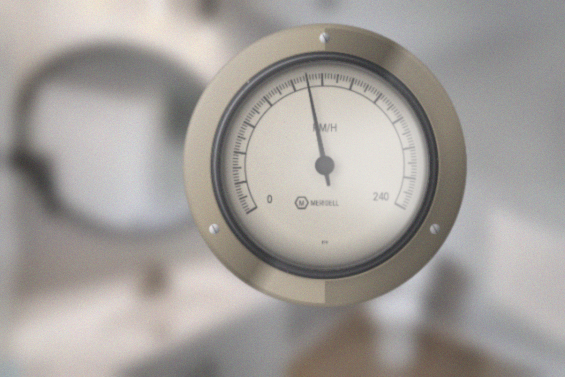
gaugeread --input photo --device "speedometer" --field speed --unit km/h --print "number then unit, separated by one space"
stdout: 110 km/h
